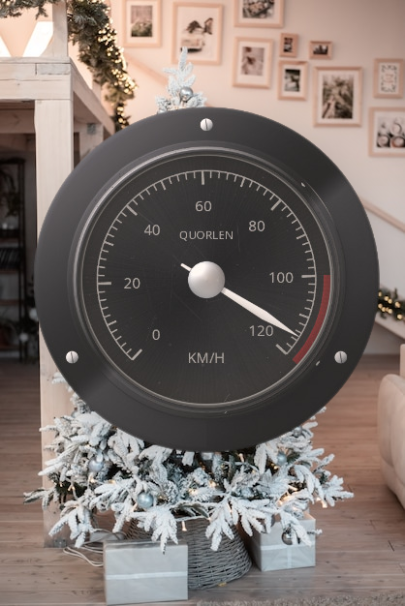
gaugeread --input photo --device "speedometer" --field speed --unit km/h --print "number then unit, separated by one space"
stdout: 115 km/h
